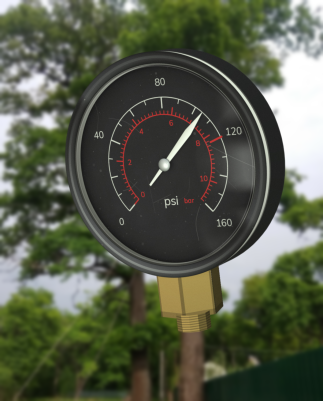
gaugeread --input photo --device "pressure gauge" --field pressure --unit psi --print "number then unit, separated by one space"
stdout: 105 psi
